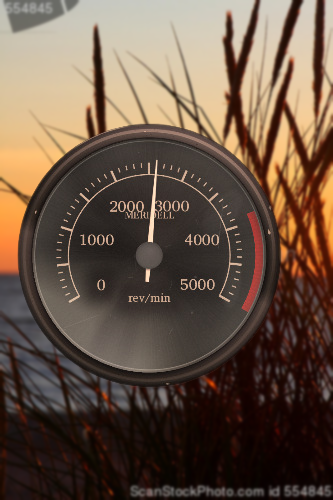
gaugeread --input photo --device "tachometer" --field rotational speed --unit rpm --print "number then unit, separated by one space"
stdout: 2600 rpm
